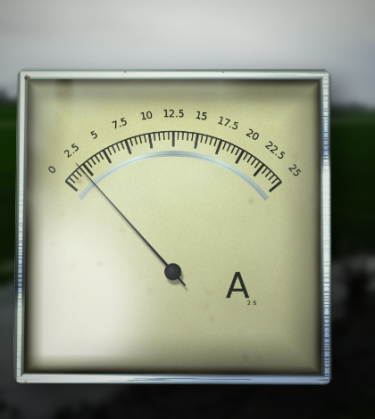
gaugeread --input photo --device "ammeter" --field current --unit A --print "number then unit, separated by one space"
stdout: 2 A
